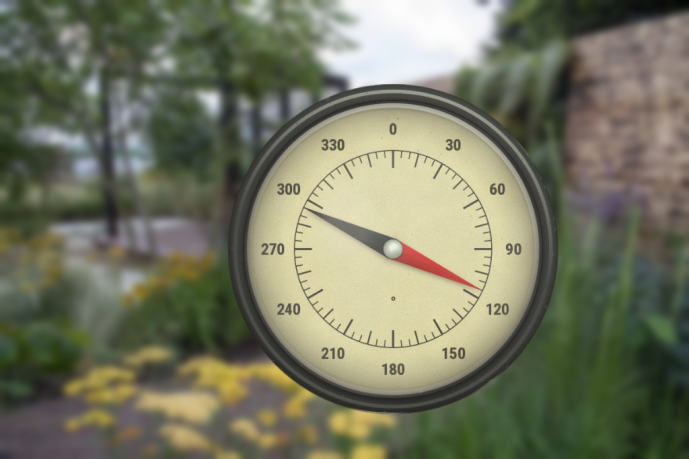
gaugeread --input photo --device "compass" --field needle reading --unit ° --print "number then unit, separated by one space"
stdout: 115 °
